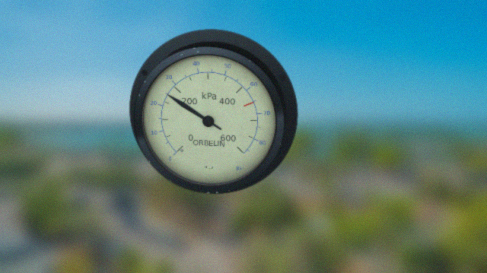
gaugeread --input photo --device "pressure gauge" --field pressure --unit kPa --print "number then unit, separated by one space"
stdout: 175 kPa
